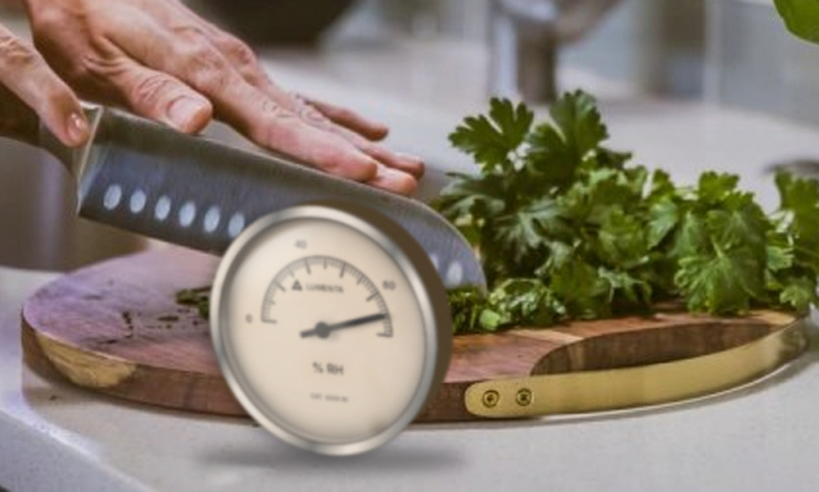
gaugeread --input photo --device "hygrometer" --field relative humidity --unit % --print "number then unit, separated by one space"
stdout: 90 %
